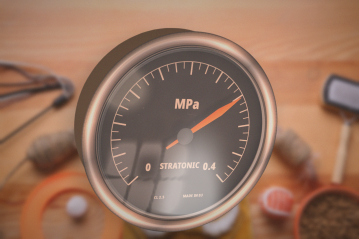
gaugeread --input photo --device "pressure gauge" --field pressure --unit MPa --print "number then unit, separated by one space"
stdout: 0.28 MPa
